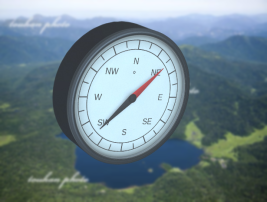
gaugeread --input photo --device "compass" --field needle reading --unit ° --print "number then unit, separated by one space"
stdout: 45 °
